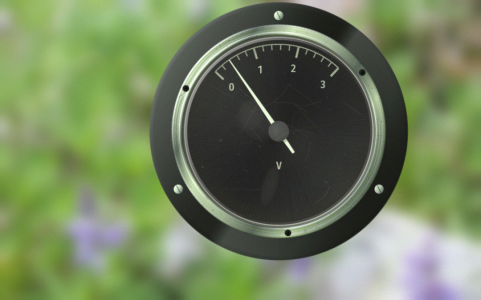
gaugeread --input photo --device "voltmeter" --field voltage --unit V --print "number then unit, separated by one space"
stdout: 0.4 V
